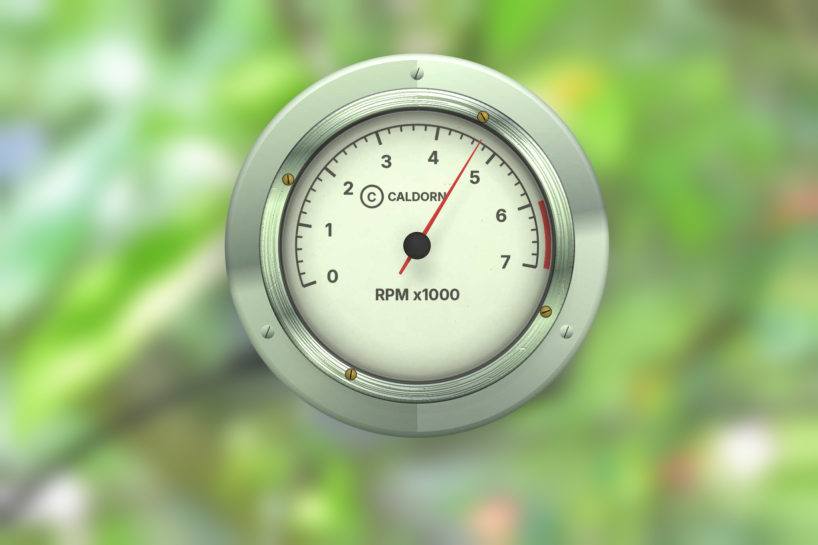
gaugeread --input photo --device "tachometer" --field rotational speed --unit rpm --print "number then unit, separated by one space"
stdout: 4700 rpm
